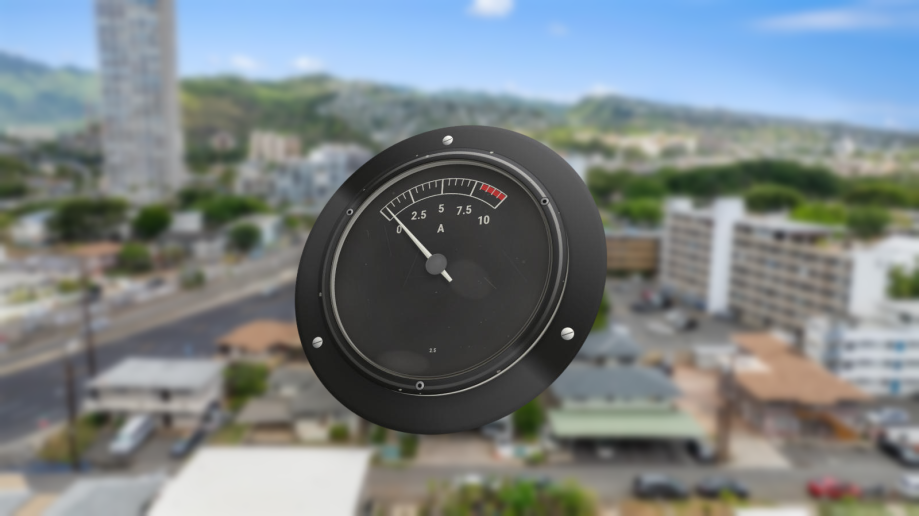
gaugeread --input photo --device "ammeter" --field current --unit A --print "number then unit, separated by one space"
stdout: 0.5 A
